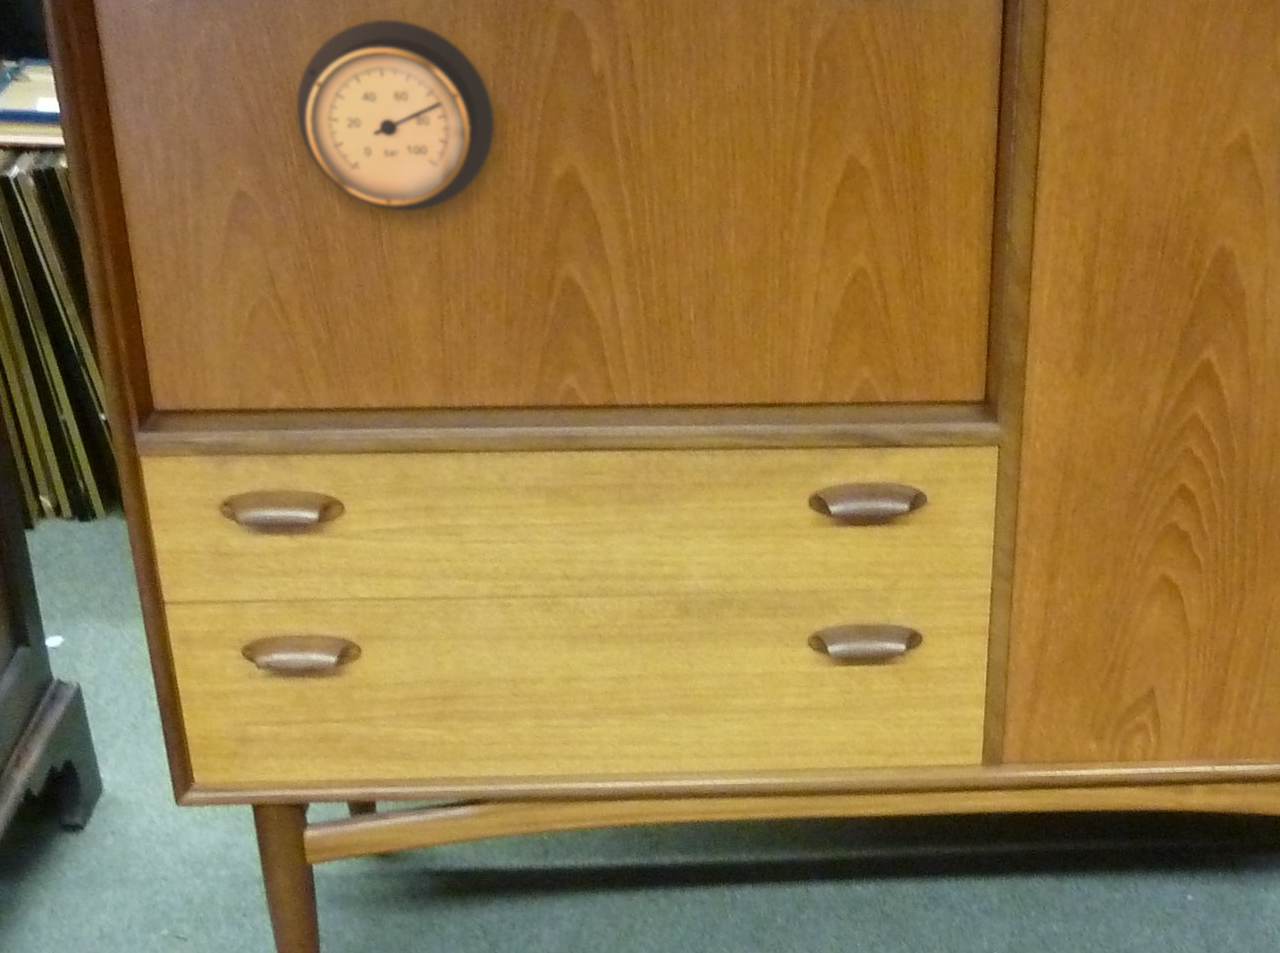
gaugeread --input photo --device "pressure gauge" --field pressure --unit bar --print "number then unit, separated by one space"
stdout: 75 bar
